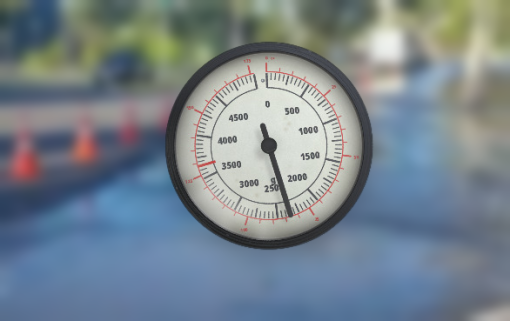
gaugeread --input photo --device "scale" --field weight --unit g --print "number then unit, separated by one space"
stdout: 2350 g
